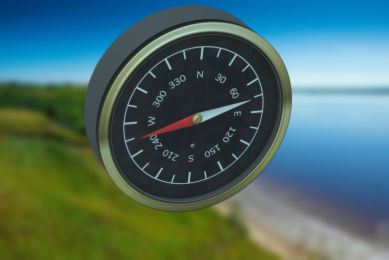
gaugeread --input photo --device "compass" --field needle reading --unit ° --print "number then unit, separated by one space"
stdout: 255 °
